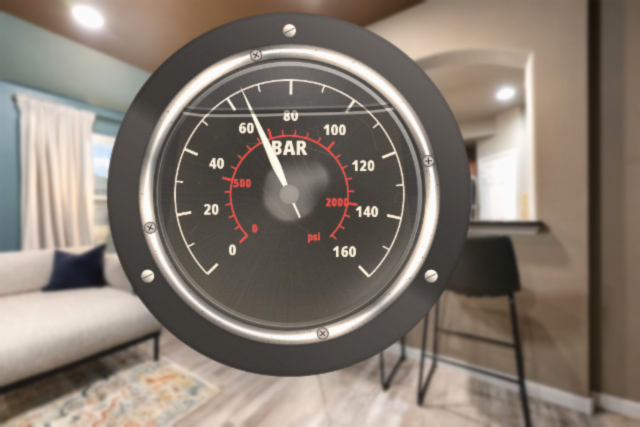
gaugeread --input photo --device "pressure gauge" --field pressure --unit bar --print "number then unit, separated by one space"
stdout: 65 bar
